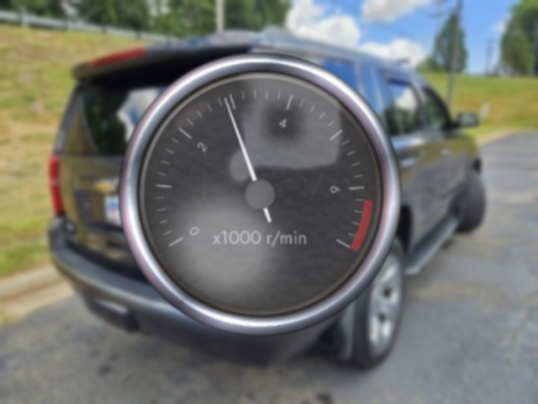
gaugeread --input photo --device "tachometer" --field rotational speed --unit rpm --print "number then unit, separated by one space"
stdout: 2900 rpm
